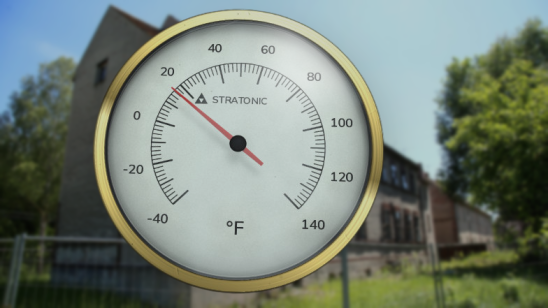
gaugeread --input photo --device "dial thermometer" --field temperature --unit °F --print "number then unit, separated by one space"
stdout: 16 °F
